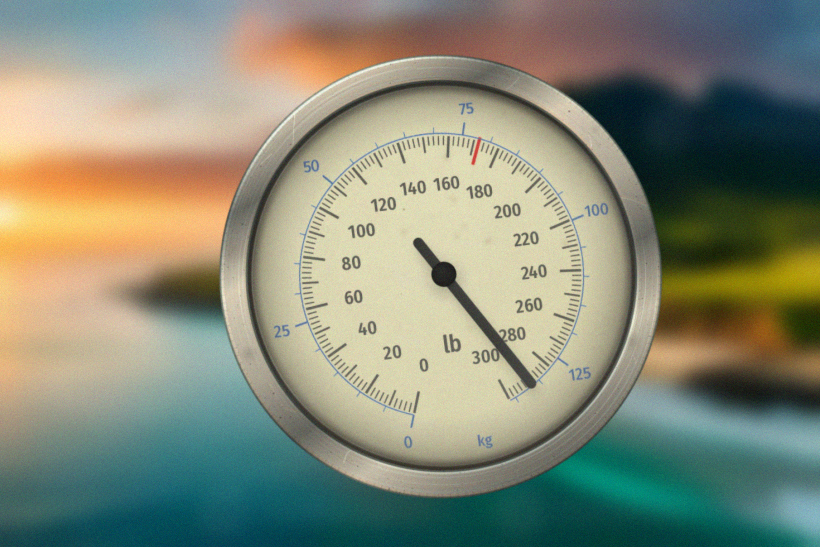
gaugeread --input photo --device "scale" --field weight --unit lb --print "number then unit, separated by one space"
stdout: 290 lb
